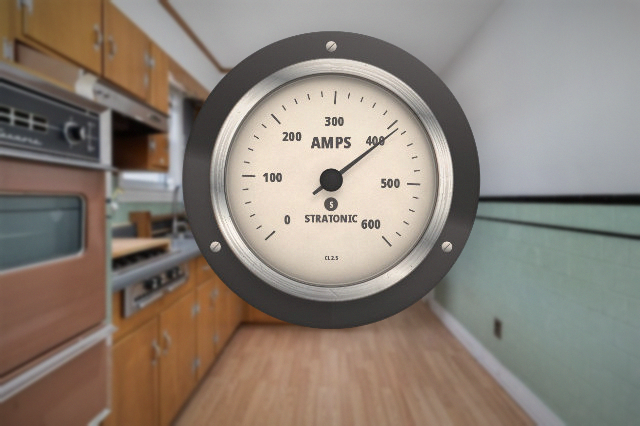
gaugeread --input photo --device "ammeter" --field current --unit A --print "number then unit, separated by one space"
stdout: 410 A
